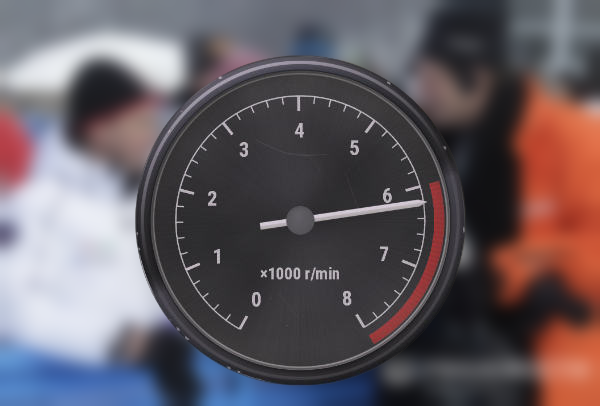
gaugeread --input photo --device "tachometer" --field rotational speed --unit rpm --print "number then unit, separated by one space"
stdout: 6200 rpm
